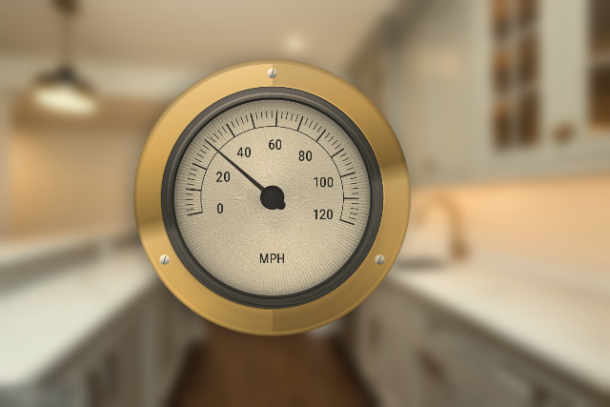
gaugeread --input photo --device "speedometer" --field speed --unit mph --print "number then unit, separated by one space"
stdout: 30 mph
